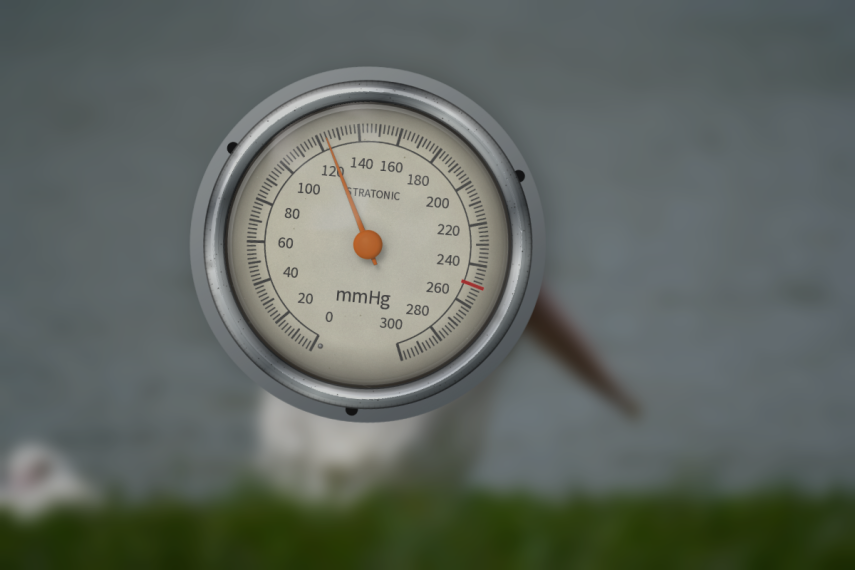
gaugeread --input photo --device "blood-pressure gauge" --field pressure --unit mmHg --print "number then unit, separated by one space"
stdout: 124 mmHg
